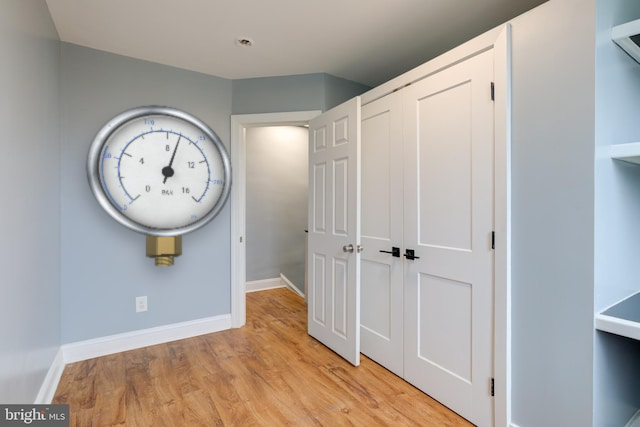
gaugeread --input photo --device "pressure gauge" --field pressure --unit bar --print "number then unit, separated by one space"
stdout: 9 bar
